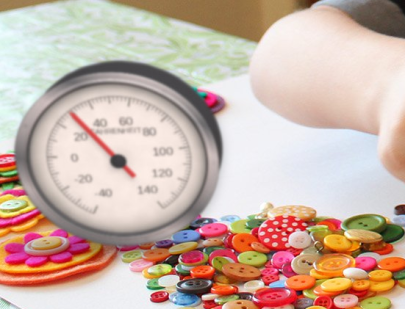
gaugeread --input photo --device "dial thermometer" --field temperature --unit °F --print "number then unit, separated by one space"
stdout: 30 °F
